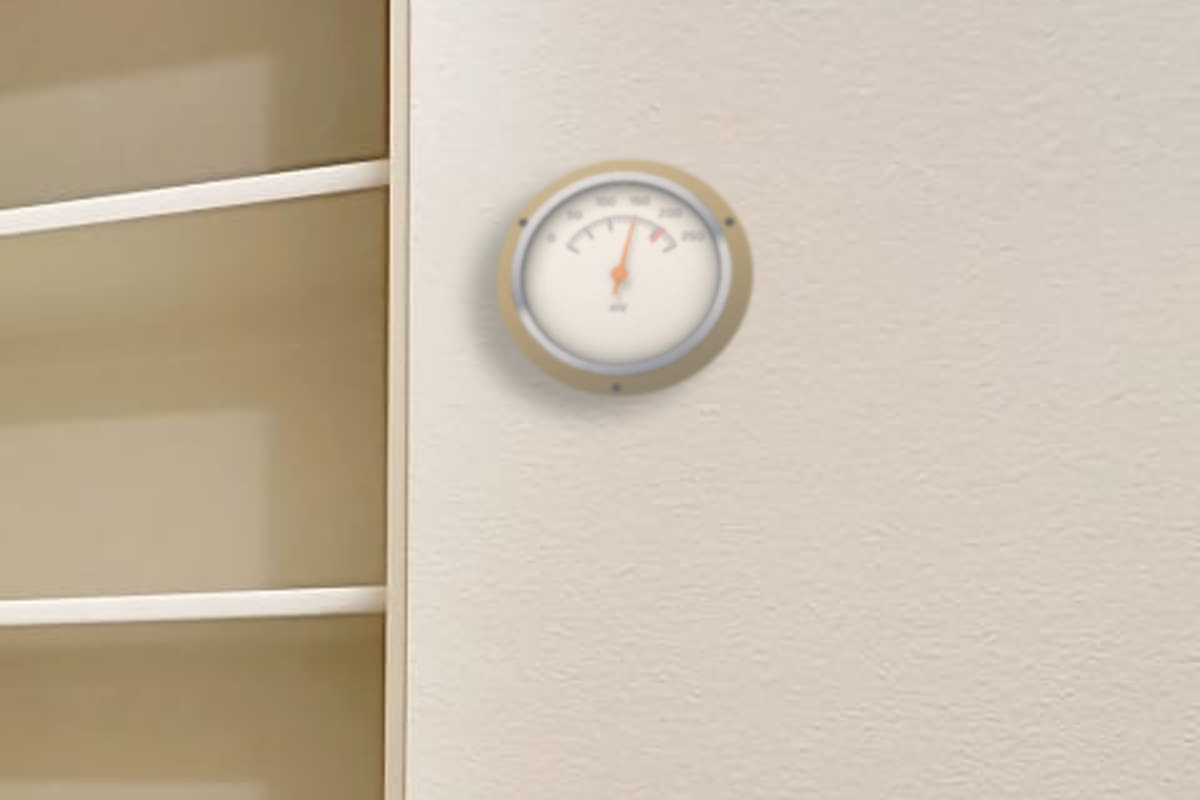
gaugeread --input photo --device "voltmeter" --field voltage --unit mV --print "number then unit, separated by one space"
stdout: 150 mV
